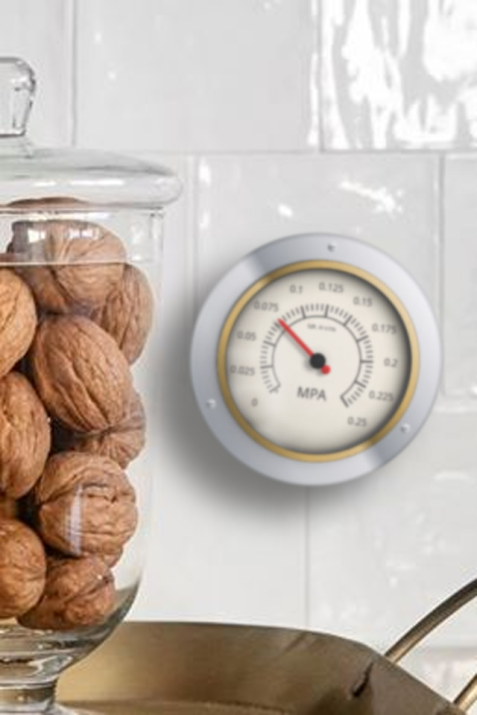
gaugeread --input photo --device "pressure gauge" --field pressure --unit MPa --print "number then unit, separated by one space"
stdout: 0.075 MPa
